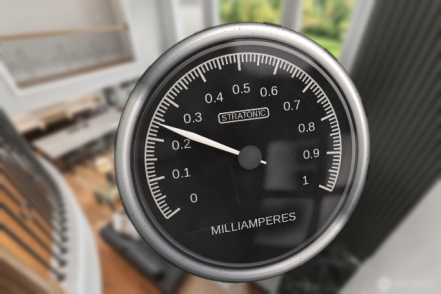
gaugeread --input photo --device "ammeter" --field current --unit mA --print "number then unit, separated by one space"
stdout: 0.24 mA
